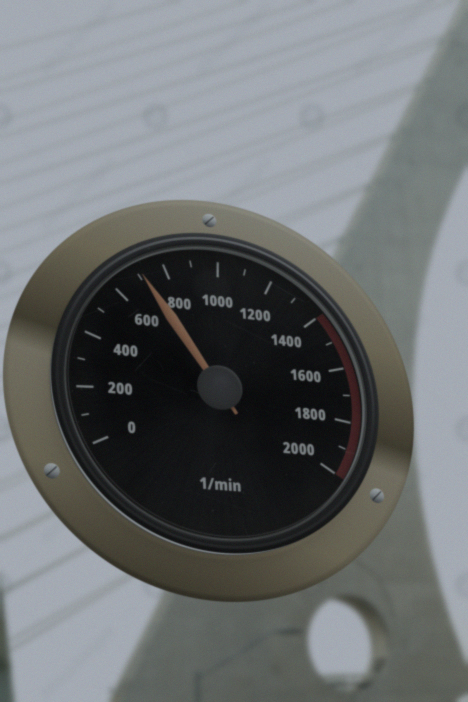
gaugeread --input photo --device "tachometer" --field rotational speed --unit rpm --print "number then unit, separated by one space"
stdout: 700 rpm
